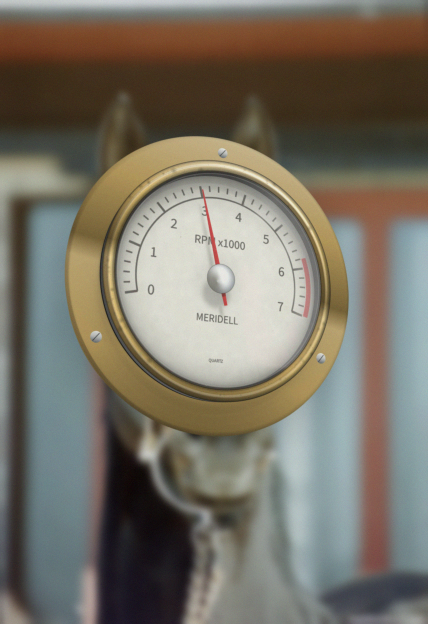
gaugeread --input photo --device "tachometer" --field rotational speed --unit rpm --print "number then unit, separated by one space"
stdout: 3000 rpm
